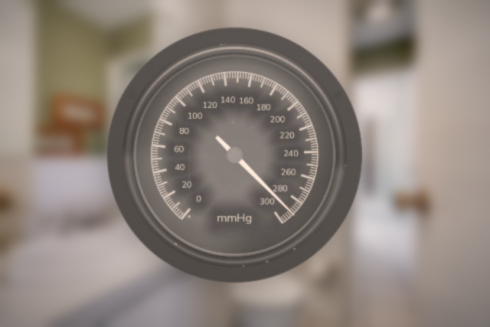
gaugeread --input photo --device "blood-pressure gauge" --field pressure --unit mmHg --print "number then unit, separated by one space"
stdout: 290 mmHg
